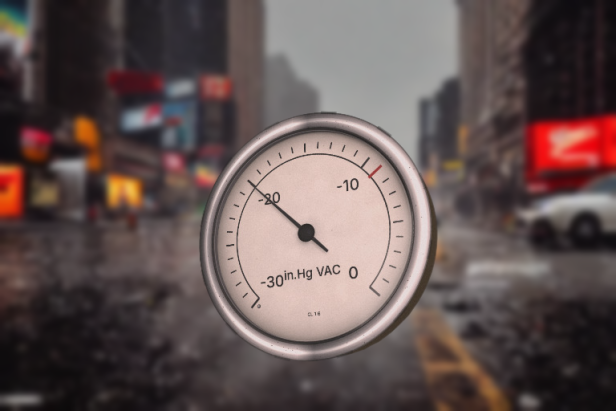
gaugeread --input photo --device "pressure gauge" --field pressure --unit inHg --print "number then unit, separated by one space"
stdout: -20 inHg
